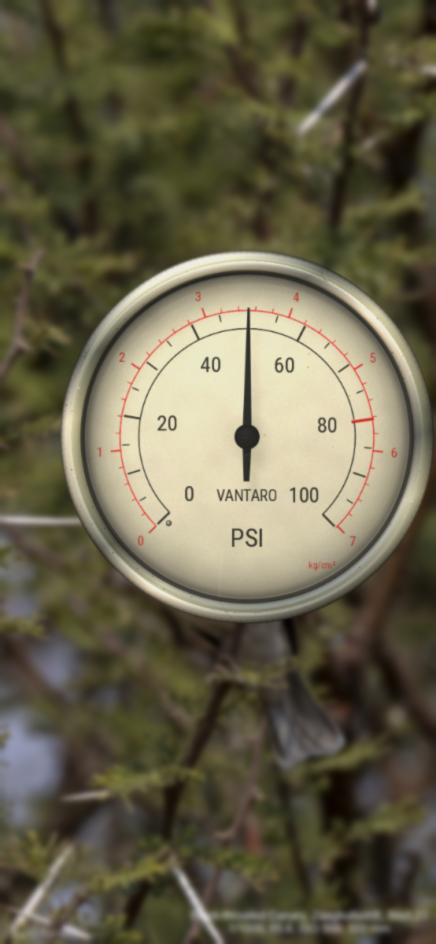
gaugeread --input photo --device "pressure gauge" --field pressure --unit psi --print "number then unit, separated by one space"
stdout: 50 psi
